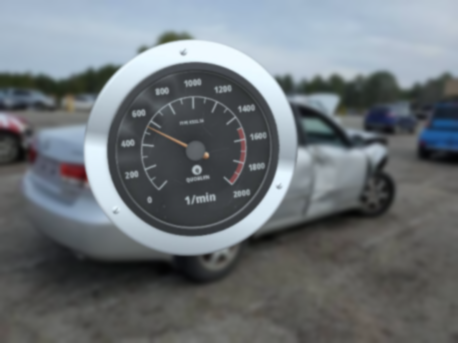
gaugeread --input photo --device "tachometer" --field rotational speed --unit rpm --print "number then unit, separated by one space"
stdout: 550 rpm
